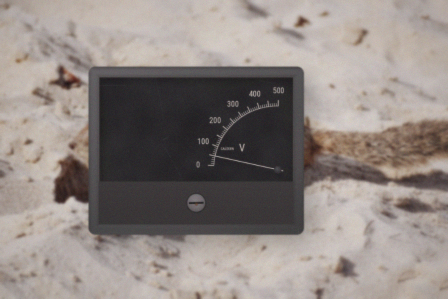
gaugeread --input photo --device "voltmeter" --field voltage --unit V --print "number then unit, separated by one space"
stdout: 50 V
